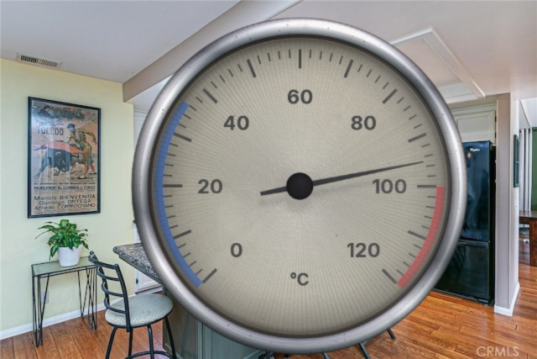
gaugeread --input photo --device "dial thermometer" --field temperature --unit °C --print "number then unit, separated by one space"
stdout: 95 °C
